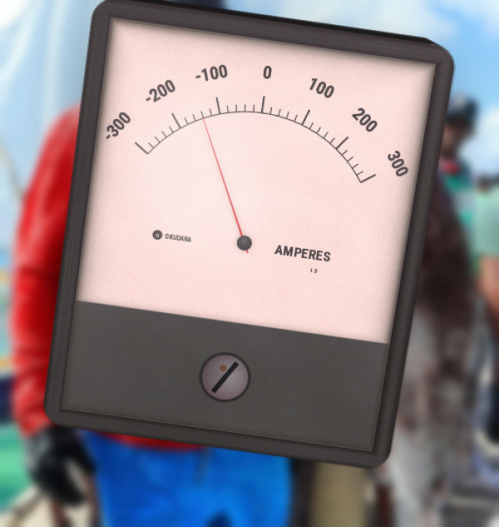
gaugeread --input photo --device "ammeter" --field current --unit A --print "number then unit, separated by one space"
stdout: -140 A
